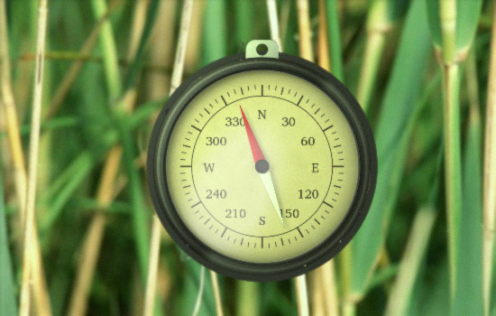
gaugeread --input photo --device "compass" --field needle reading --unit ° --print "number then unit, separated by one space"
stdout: 340 °
